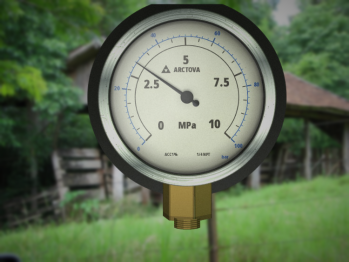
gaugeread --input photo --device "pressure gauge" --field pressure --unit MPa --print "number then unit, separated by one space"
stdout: 3 MPa
